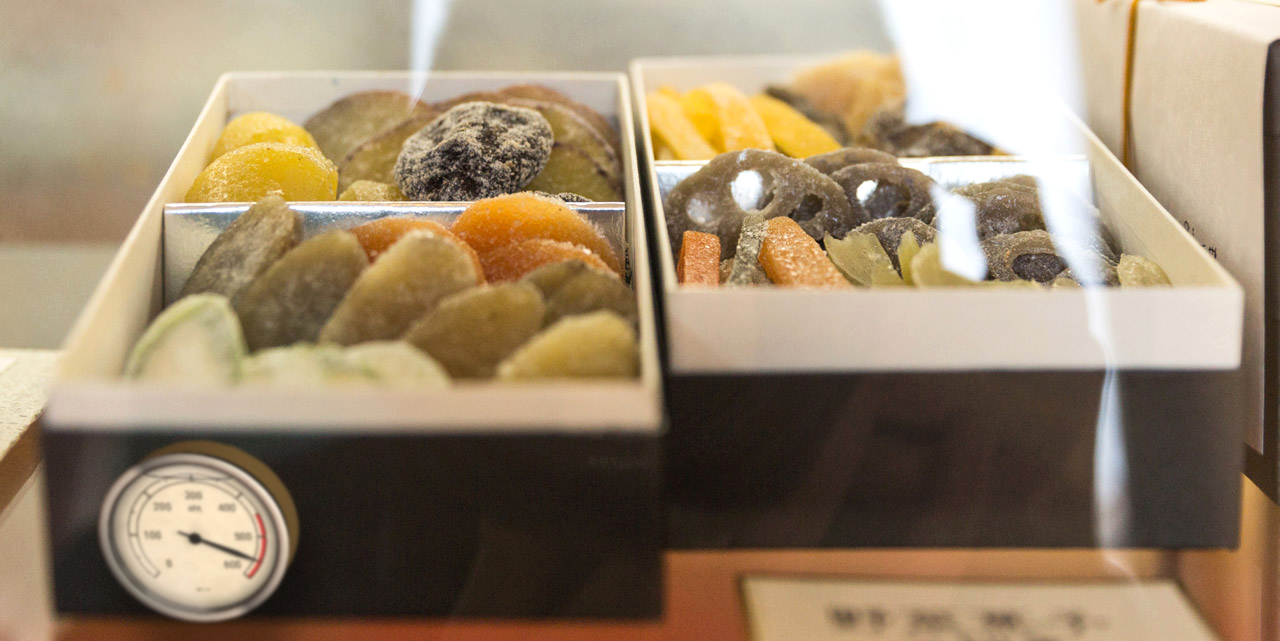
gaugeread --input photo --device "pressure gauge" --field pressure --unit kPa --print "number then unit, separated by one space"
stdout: 550 kPa
